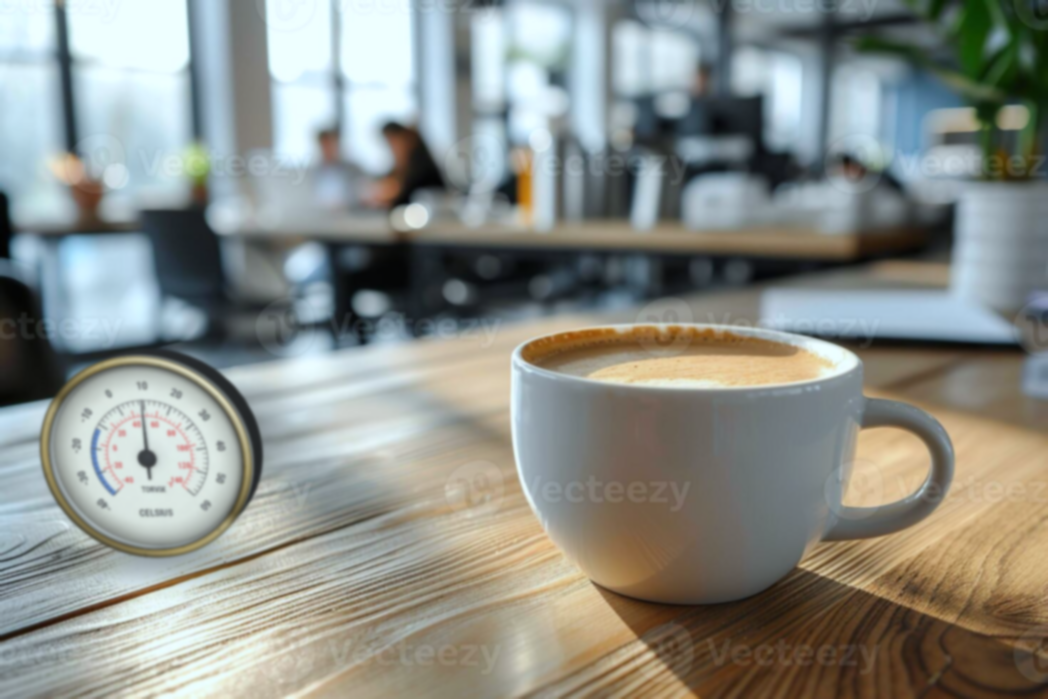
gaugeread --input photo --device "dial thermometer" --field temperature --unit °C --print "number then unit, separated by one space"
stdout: 10 °C
